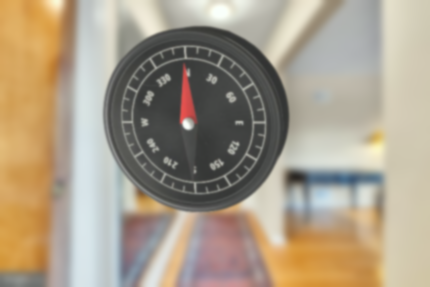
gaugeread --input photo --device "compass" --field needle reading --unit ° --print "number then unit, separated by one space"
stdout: 0 °
